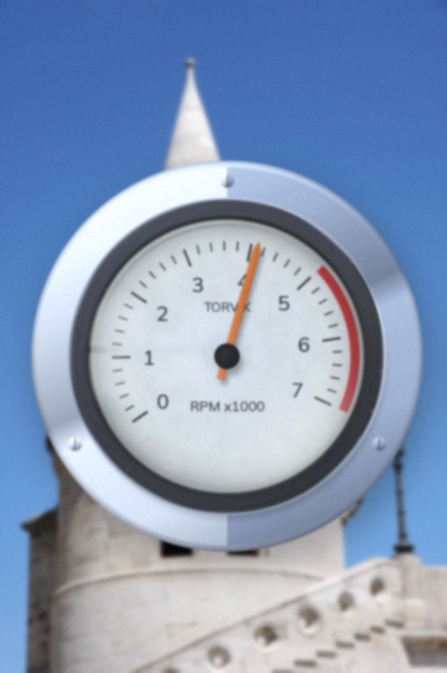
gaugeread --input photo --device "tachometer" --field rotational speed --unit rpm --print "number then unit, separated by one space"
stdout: 4100 rpm
